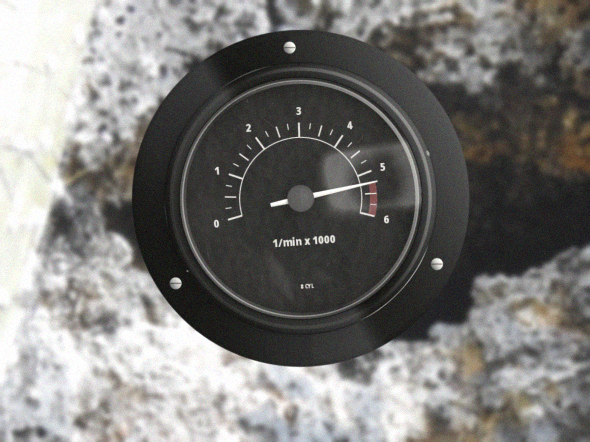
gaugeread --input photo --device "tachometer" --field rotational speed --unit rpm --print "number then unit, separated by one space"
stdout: 5250 rpm
